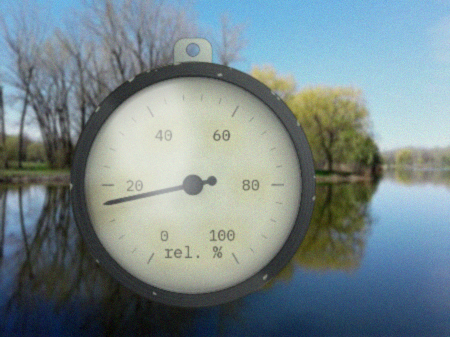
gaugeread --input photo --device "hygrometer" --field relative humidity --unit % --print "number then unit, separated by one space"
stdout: 16 %
